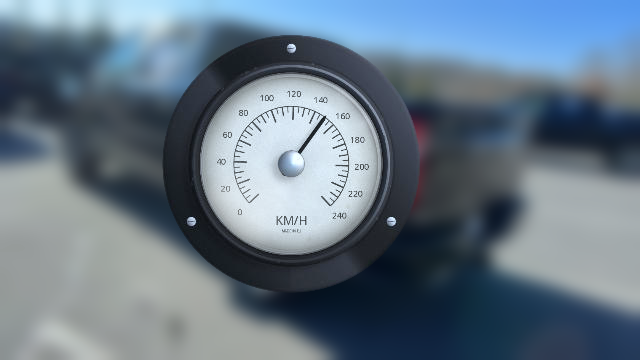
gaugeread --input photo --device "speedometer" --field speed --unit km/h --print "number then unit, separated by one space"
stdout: 150 km/h
